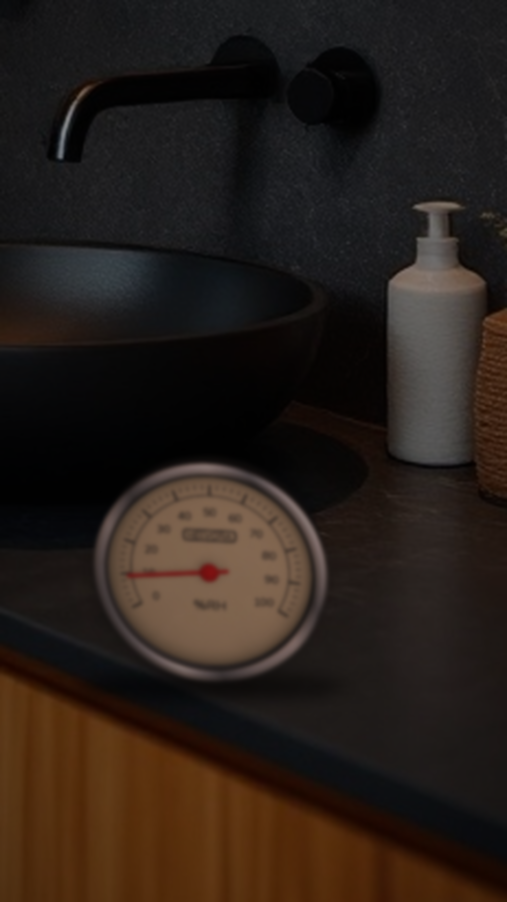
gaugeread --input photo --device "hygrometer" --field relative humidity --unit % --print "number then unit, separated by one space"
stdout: 10 %
